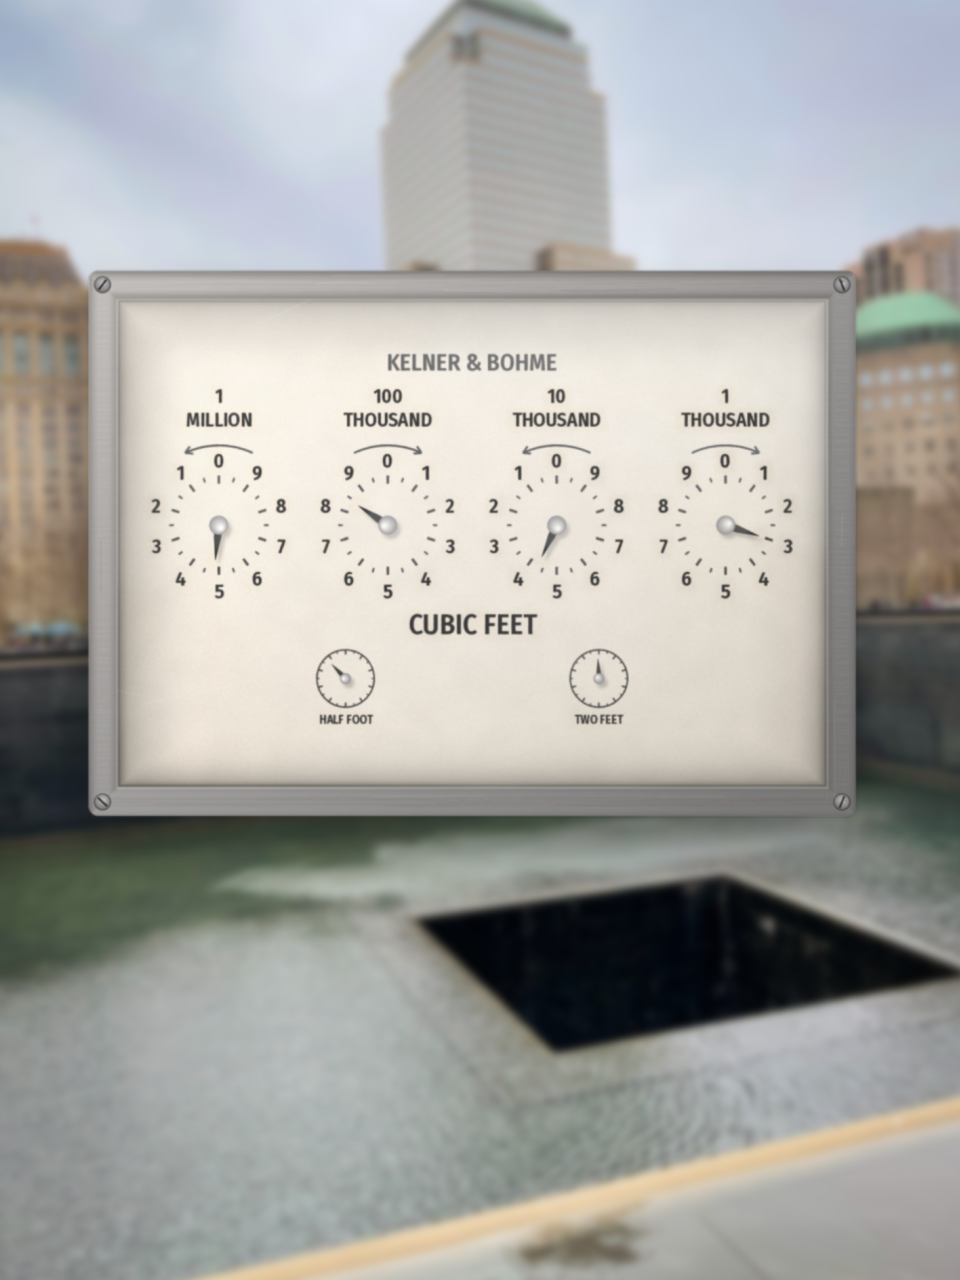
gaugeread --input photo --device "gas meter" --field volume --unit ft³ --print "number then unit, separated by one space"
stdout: 484300 ft³
